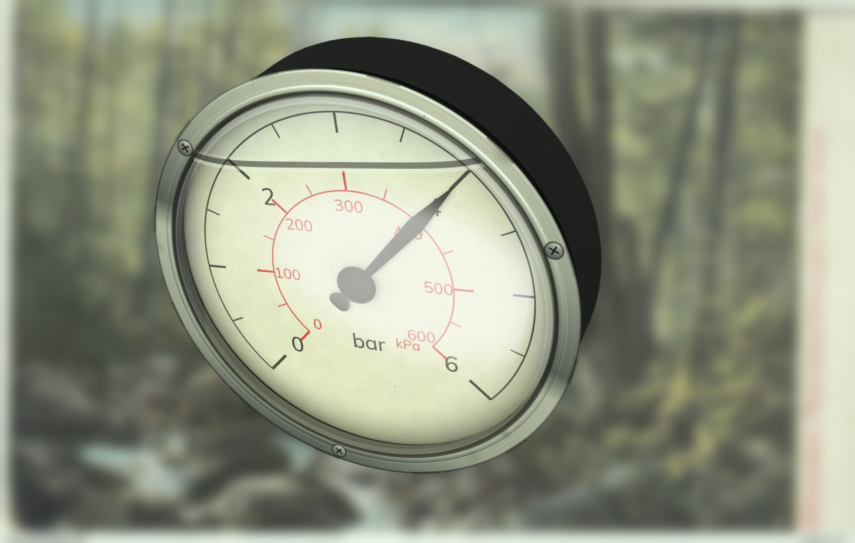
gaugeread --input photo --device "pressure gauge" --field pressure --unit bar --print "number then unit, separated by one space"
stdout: 4 bar
